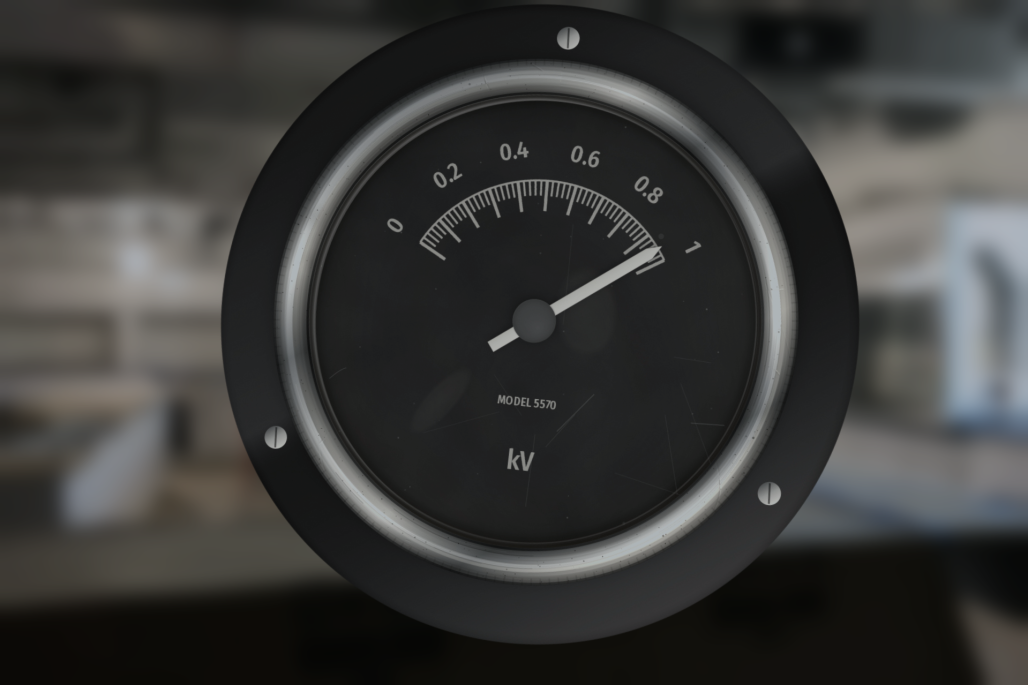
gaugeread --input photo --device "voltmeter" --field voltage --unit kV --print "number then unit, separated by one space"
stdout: 0.96 kV
